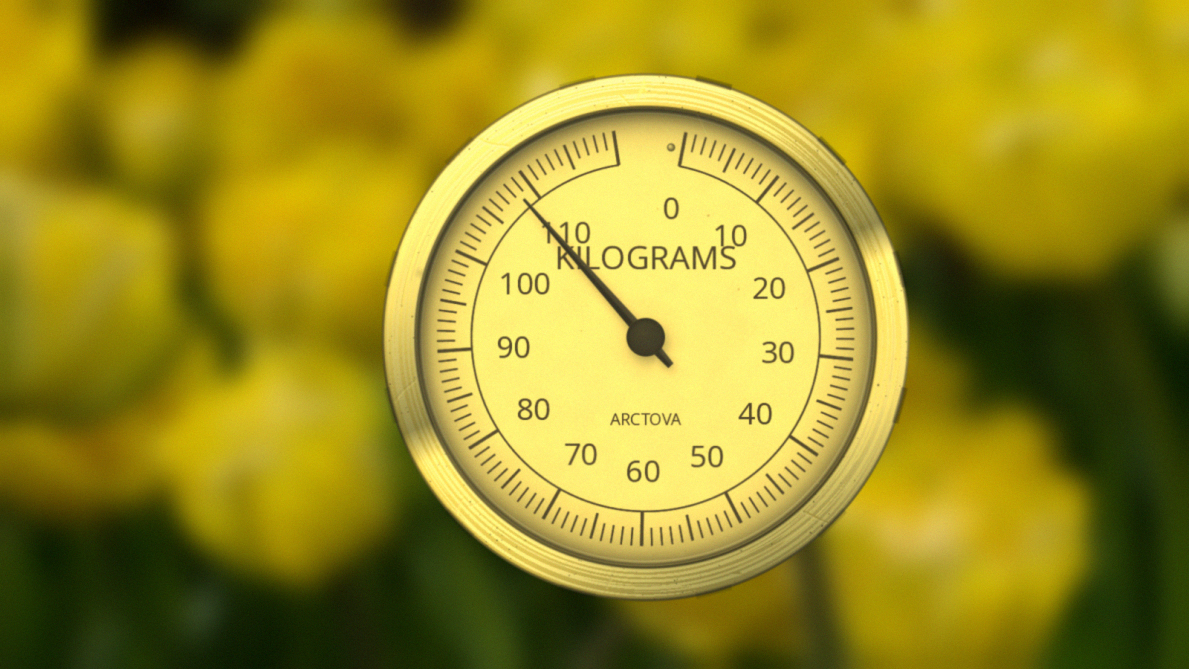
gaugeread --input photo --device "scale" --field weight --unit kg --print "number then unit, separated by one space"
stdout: 108.5 kg
